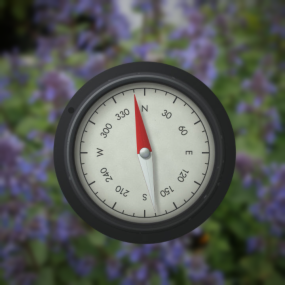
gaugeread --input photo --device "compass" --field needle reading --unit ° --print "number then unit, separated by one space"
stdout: 350 °
